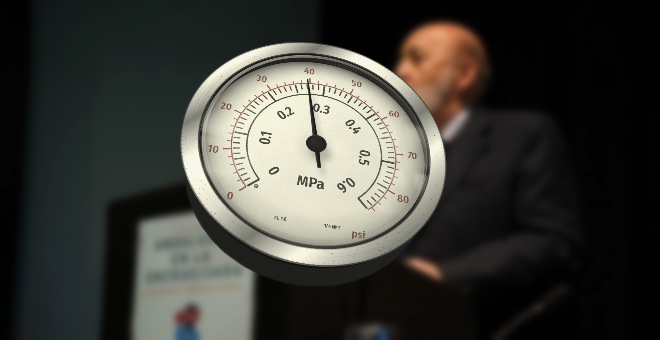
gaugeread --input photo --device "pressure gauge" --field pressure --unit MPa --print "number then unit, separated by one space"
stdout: 0.27 MPa
